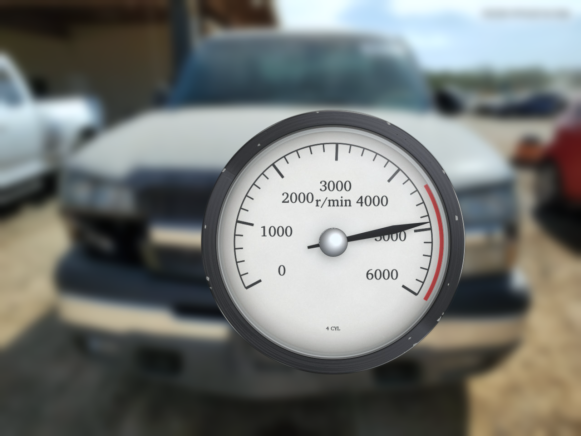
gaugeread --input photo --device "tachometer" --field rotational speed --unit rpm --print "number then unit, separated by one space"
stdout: 4900 rpm
